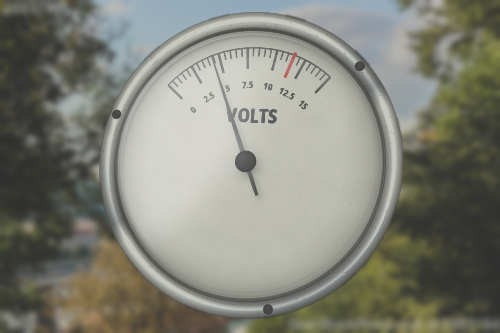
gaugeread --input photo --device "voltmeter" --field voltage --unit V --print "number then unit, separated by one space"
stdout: 4.5 V
